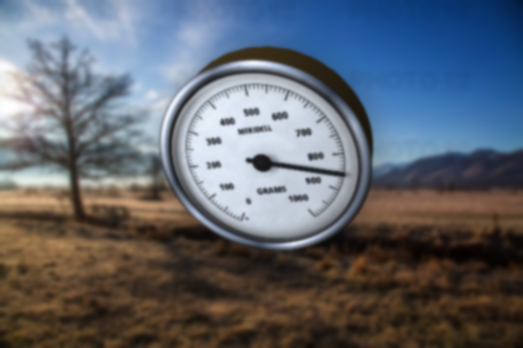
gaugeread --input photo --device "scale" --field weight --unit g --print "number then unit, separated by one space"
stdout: 850 g
